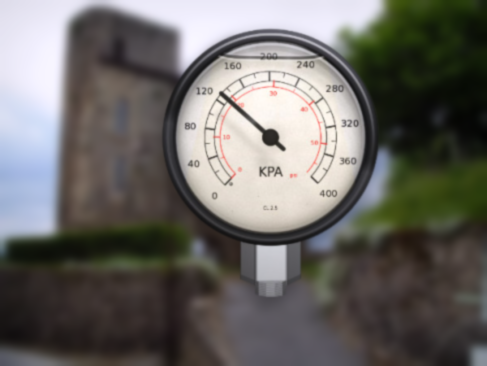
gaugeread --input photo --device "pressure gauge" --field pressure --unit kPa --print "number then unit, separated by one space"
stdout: 130 kPa
